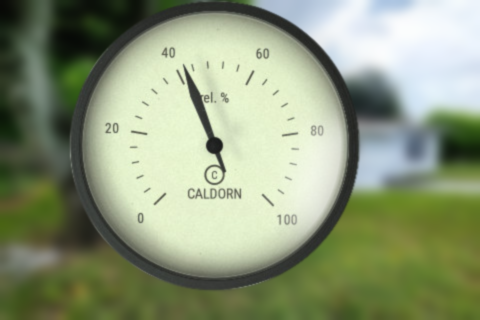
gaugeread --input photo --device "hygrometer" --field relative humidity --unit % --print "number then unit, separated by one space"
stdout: 42 %
